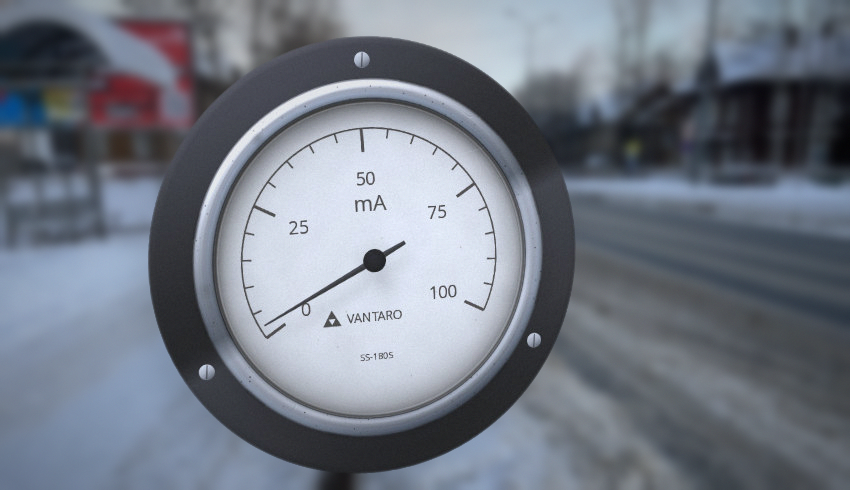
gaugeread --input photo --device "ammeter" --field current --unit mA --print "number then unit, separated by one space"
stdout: 2.5 mA
